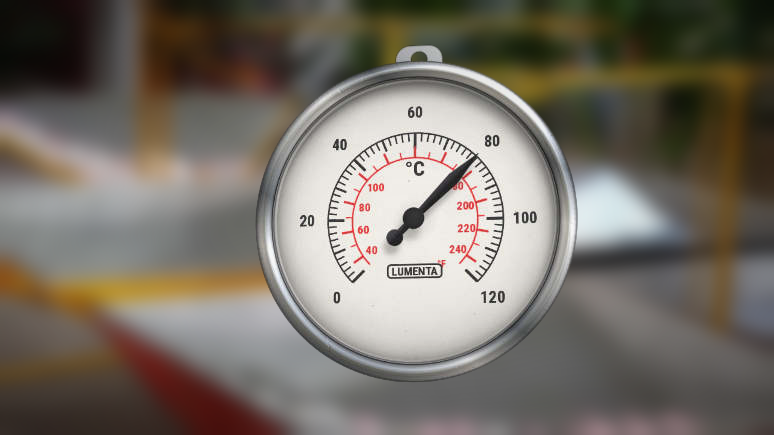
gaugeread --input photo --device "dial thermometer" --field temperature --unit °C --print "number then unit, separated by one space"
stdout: 80 °C
